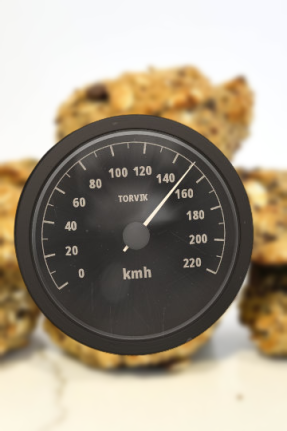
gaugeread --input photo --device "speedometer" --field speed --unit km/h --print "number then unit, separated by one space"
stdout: 150 km/h
